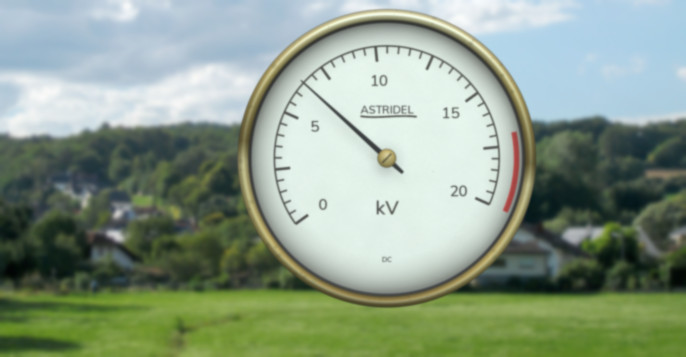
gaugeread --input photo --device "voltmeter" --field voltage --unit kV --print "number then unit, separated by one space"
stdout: 6.5 kV
